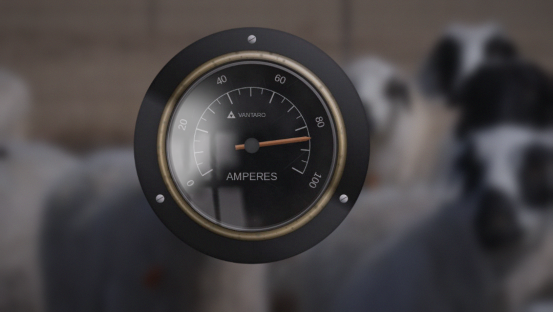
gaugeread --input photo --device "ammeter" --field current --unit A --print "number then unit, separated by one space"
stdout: 85 A
